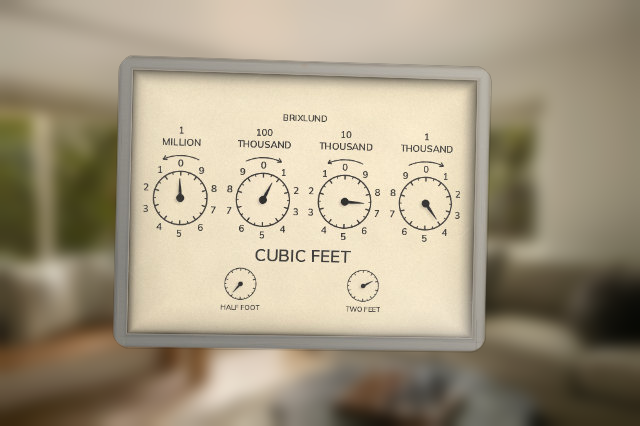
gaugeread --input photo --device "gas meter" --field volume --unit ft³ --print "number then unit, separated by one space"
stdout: 7400 ft³
